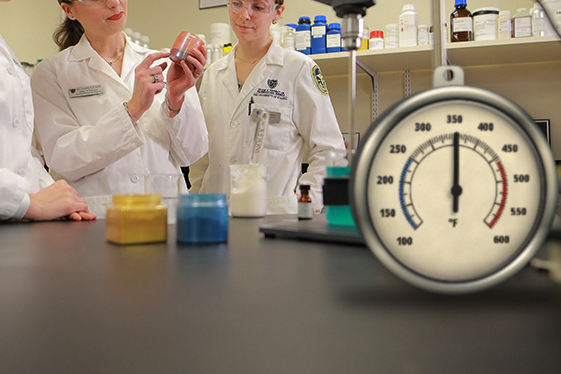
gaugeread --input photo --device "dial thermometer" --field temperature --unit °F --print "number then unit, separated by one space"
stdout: 350 °F
